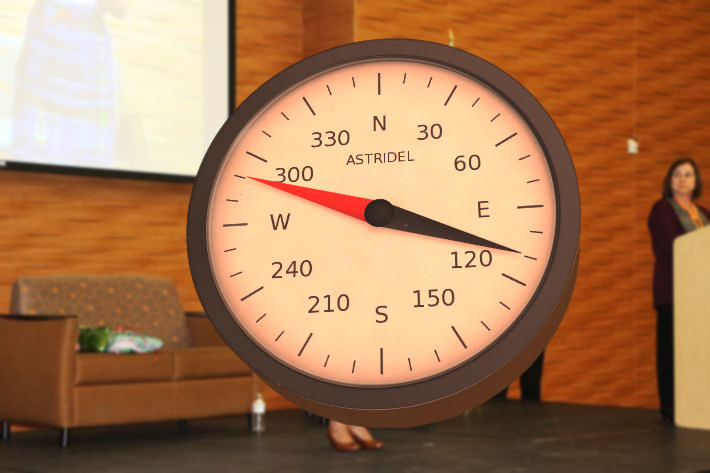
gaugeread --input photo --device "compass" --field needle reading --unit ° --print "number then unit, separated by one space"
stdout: 290 °
